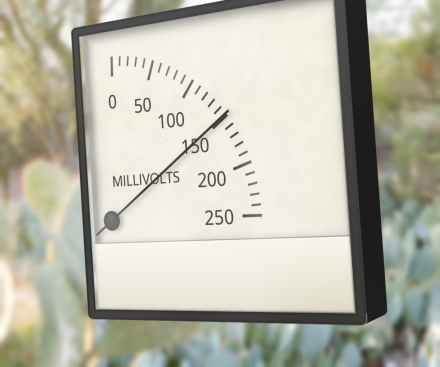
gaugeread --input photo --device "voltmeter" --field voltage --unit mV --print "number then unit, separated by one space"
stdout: 150 mV
